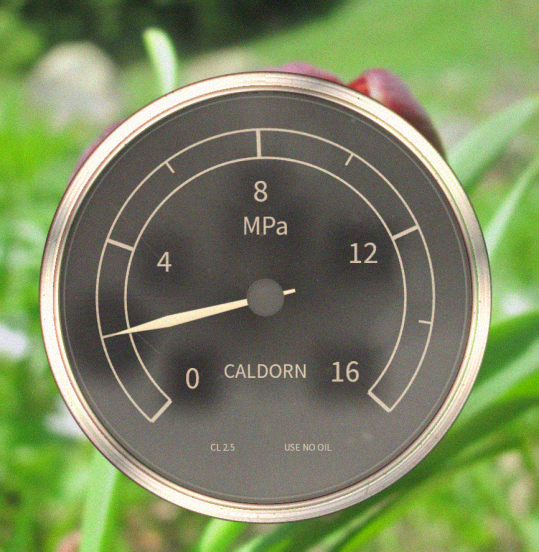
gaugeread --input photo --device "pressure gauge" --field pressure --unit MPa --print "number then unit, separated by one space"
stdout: 2 MPa
